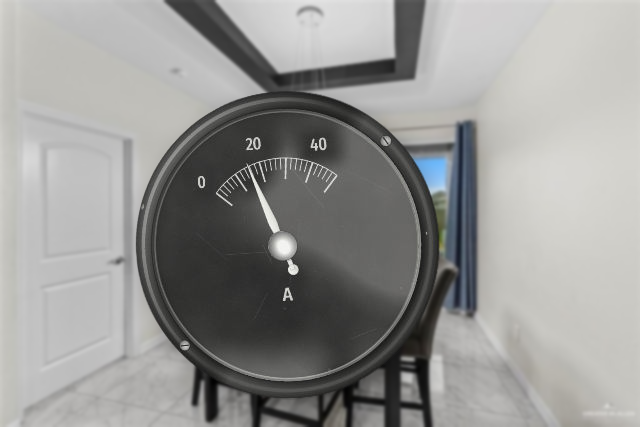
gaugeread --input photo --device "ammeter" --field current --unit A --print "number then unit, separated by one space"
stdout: 16 A
